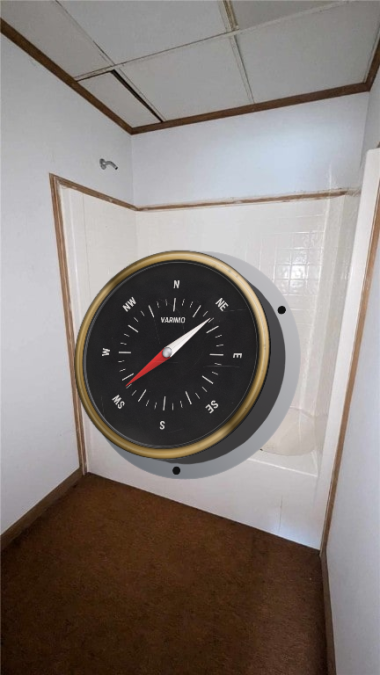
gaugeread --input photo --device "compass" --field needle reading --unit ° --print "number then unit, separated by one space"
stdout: 230 °
